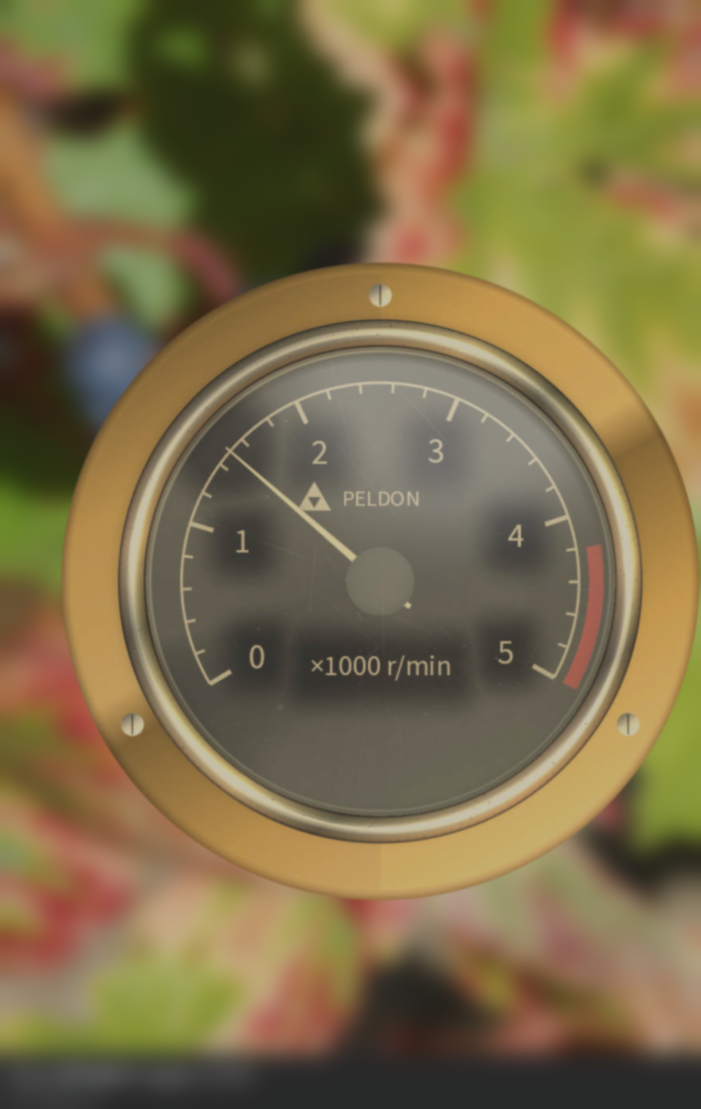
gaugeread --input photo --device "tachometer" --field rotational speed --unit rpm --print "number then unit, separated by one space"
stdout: 1500 rpm
